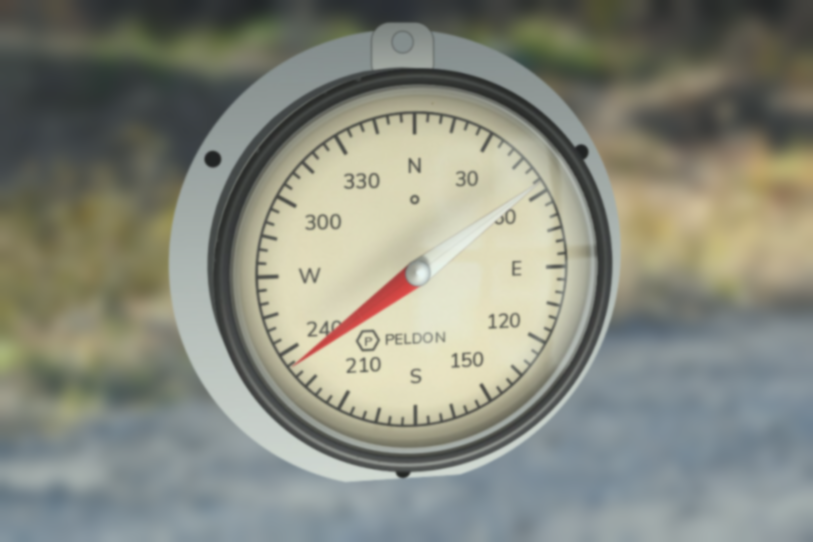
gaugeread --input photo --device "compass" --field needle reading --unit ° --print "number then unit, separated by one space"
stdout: 235 °
